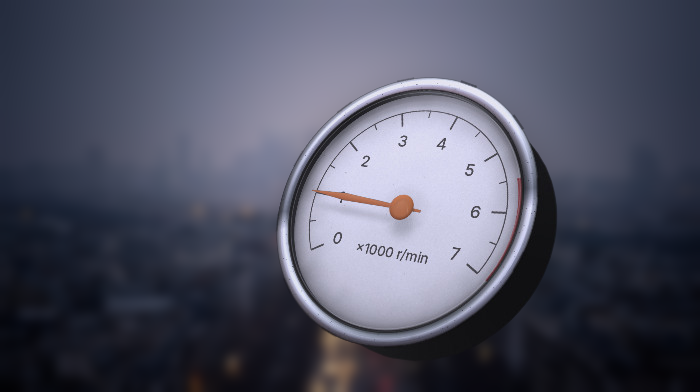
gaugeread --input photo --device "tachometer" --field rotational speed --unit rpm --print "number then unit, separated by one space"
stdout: 1000 rpm
